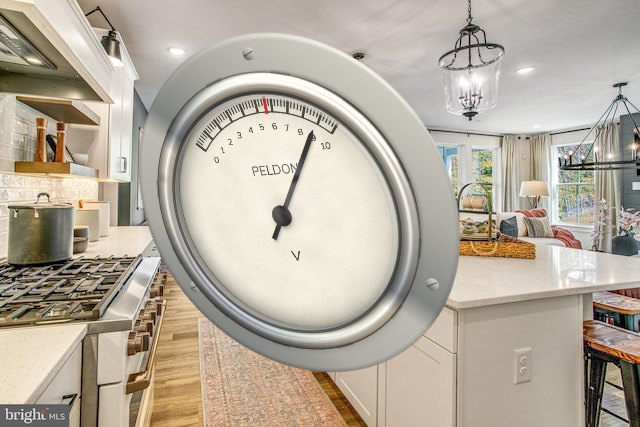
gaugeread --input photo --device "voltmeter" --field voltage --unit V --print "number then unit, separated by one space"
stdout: 9 V
